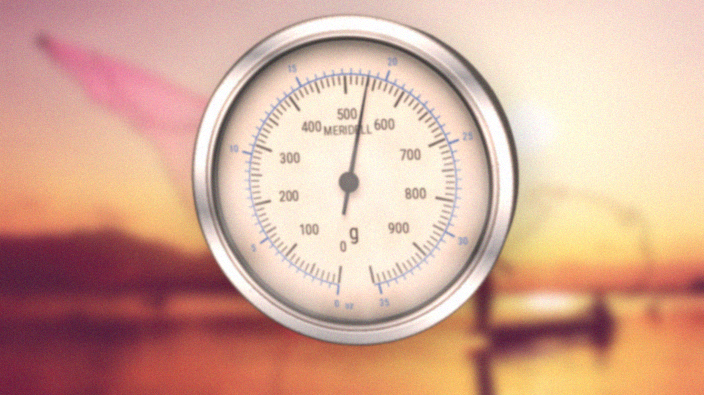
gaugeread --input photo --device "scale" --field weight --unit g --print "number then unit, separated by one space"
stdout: 540 g
